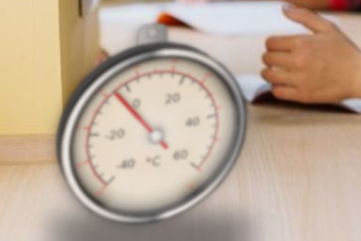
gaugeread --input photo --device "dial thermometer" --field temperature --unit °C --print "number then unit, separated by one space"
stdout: -4 °C
